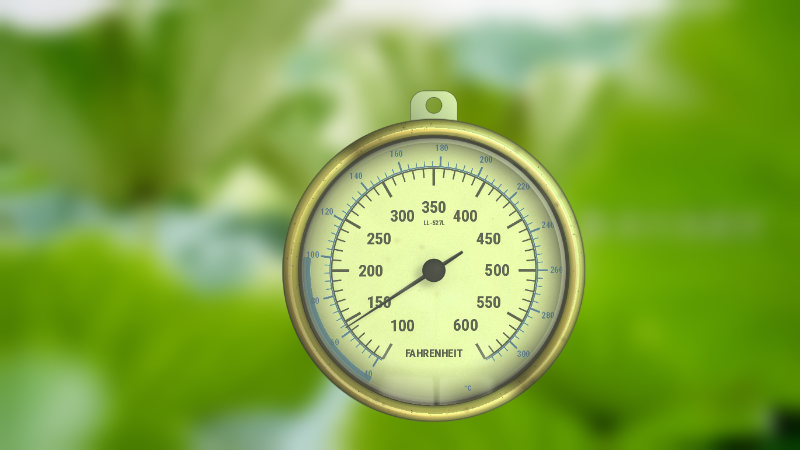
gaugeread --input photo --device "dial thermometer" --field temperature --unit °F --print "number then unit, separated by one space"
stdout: 145 °F
